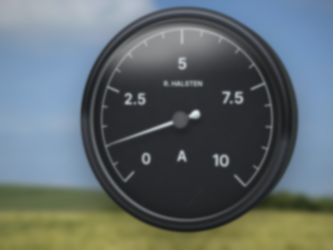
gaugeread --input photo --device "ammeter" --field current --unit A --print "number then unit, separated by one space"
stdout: 1 A
